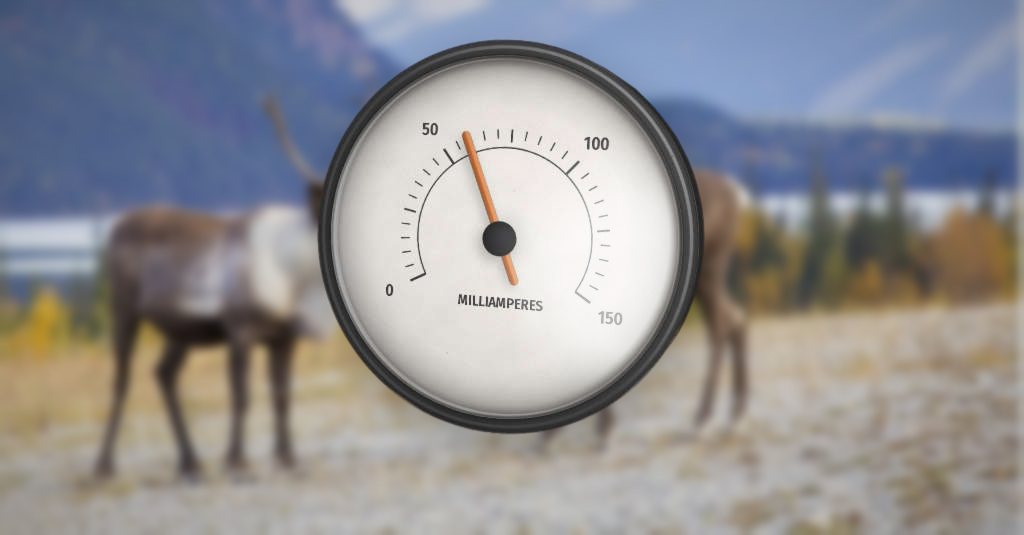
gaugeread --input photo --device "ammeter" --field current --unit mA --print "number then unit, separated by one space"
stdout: 60 mA
